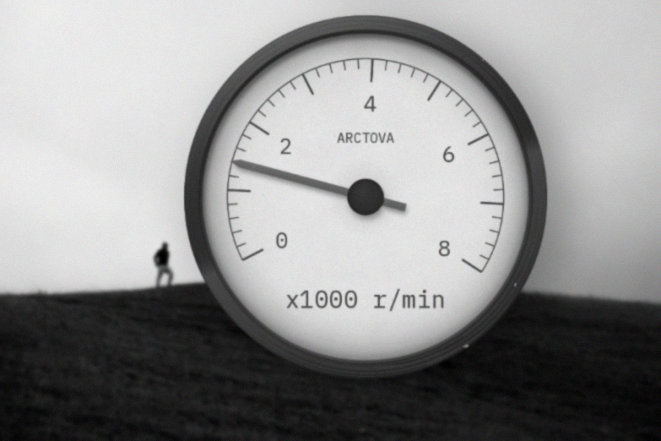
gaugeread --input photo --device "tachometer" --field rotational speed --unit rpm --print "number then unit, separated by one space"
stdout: 1400 rpm
